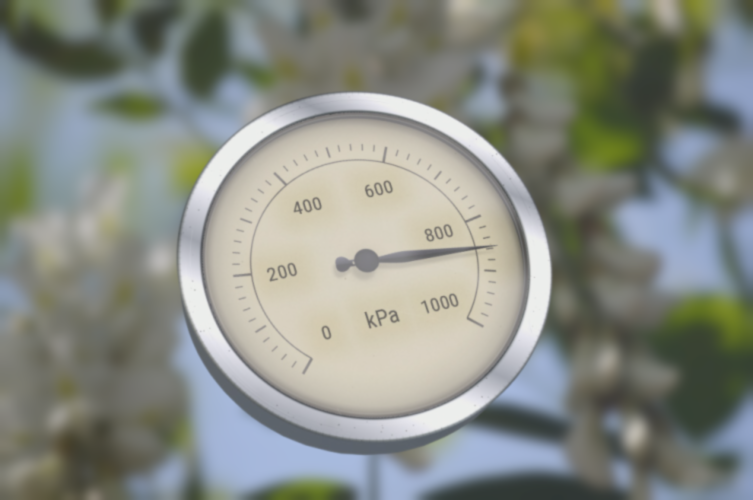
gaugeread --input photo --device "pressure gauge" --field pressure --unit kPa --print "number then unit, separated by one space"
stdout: 860 kPa
